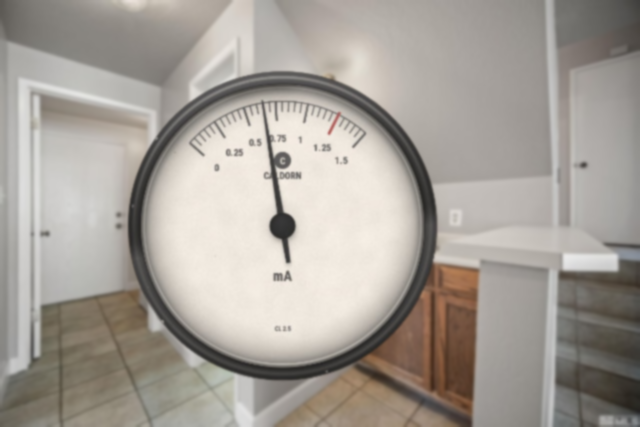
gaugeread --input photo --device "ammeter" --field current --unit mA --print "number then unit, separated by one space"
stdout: 0.65 mA
